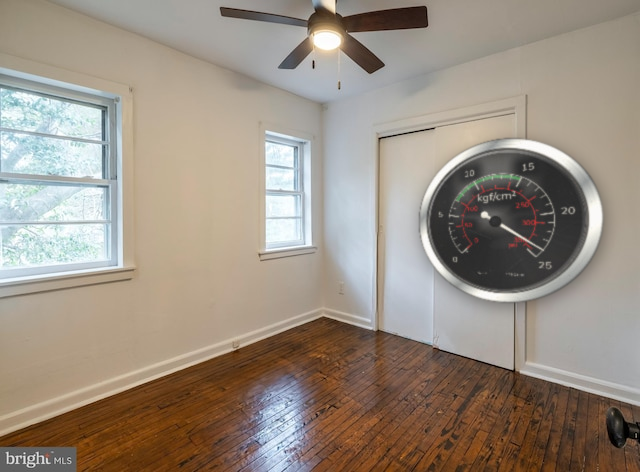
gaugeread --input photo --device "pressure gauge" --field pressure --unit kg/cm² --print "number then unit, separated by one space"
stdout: 24 kg/cm²
